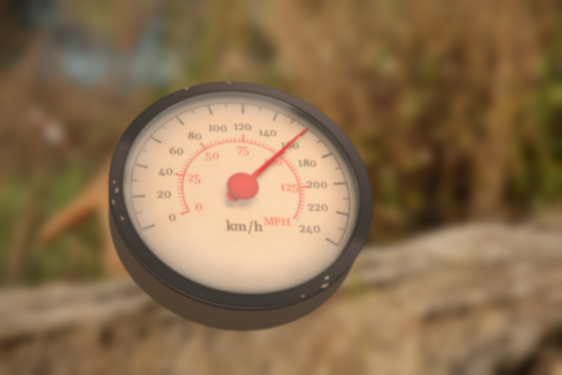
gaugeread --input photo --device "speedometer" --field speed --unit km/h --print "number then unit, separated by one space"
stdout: 160 km/h
